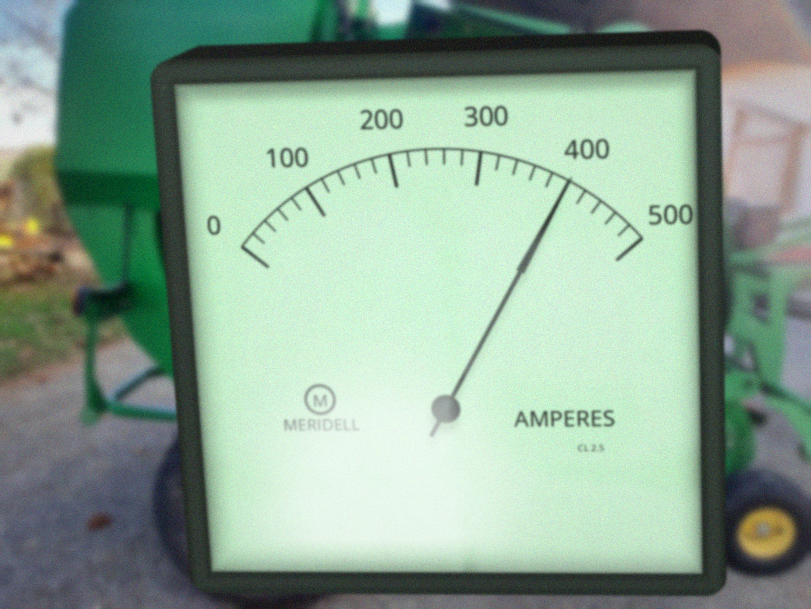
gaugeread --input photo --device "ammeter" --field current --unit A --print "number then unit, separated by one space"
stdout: 400 A
